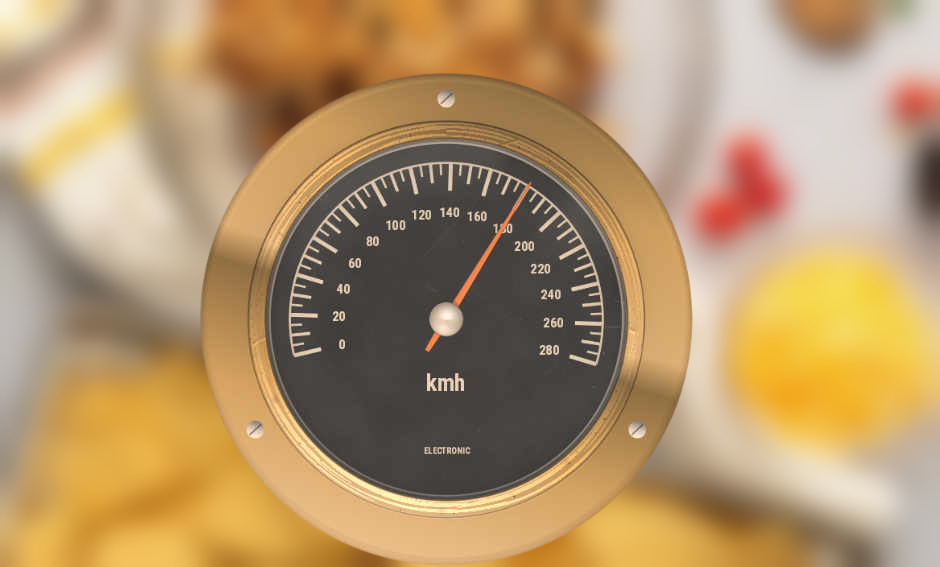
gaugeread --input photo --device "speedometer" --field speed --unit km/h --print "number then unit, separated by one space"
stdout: 180 km/h
